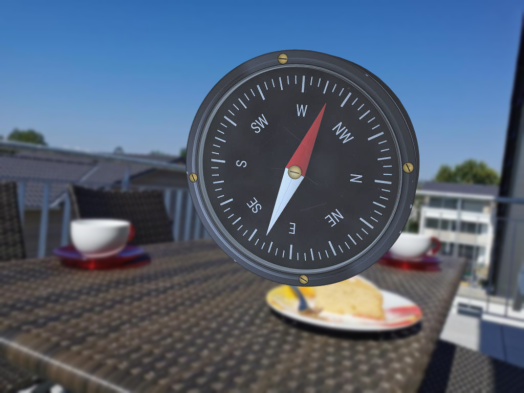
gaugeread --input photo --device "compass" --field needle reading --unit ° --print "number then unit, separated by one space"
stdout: 290 °
